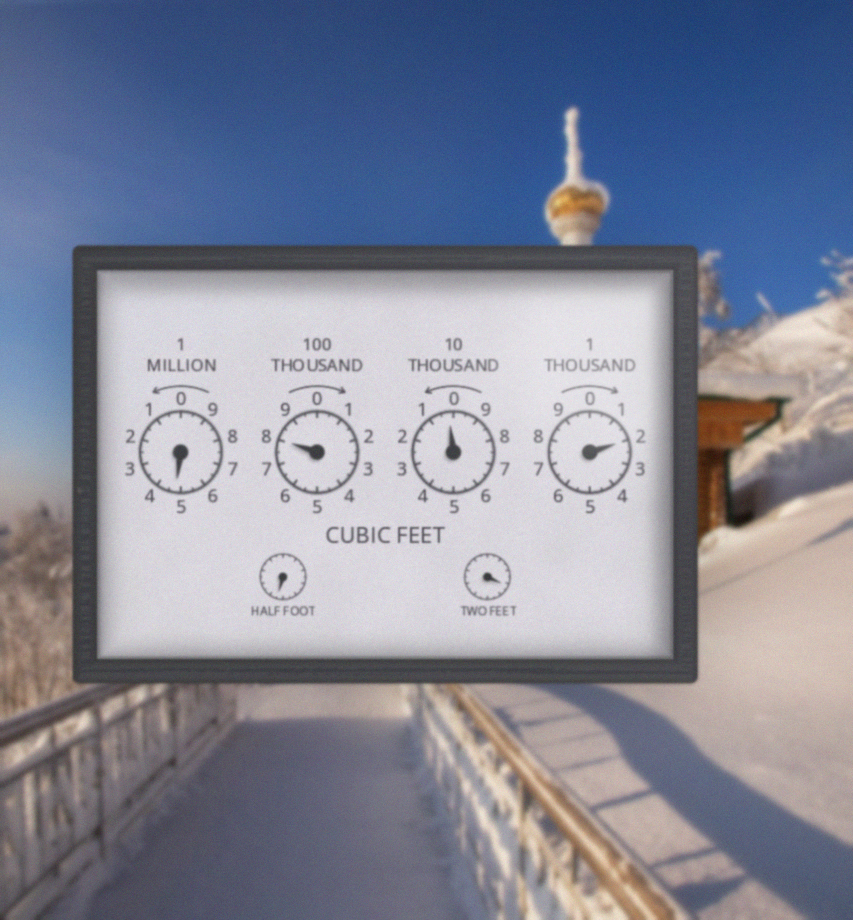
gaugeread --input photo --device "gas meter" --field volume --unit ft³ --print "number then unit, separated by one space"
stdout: 480200 ft³
